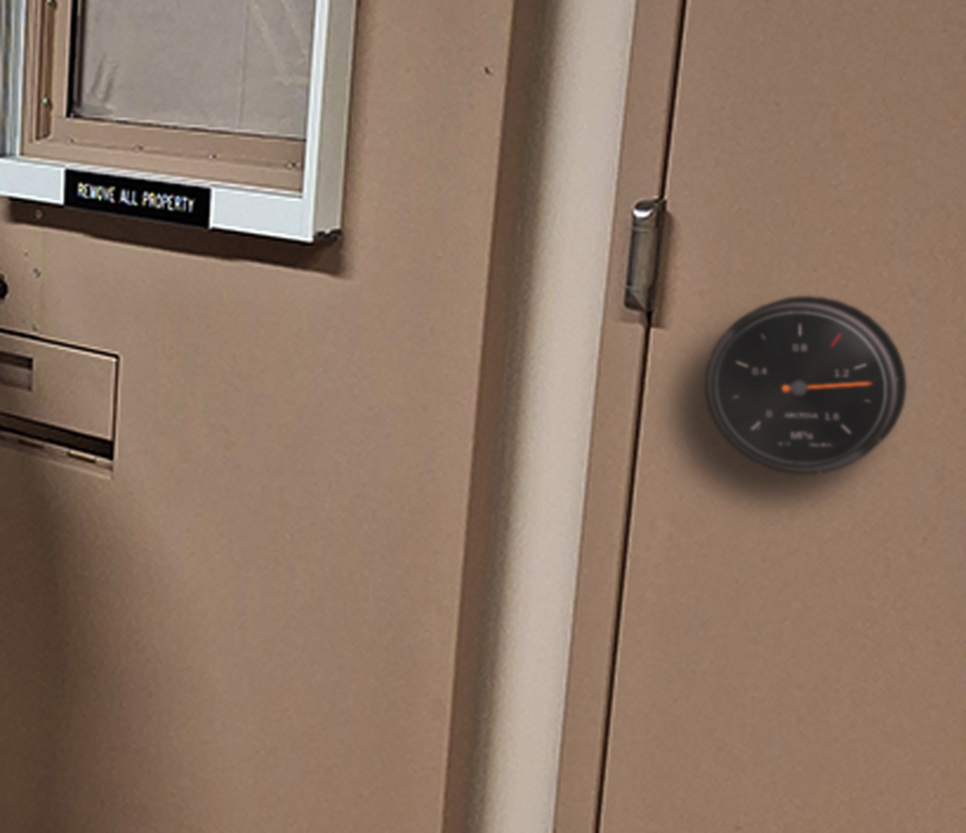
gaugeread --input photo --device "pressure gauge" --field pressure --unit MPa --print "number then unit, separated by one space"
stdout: 1.3 MPa
